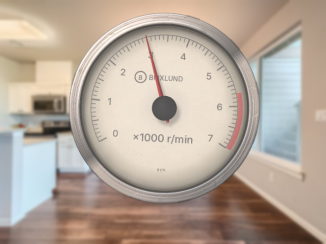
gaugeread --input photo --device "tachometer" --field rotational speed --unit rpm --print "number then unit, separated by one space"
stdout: 3000 rpm
